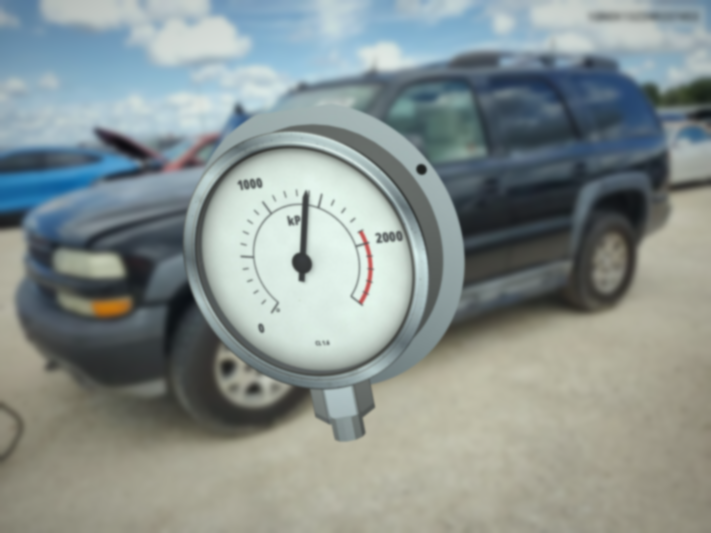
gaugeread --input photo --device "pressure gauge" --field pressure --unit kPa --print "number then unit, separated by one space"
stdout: 1400 kPa
